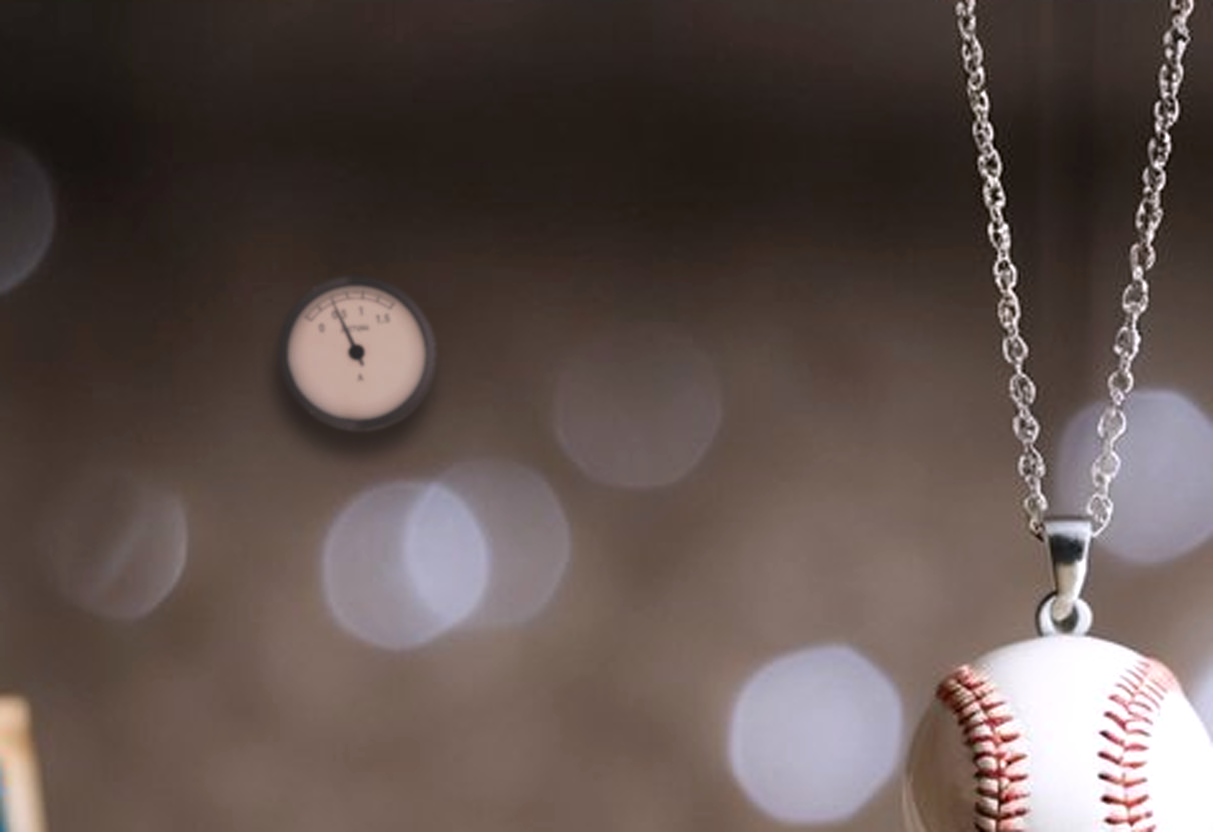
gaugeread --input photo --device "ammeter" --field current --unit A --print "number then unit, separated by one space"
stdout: 0.5 A
